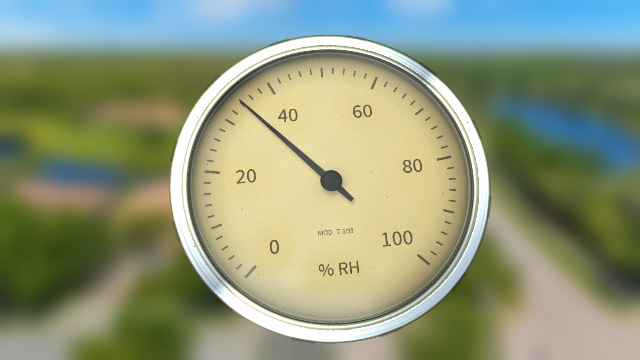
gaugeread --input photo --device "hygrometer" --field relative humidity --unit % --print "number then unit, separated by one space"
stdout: 34 %
